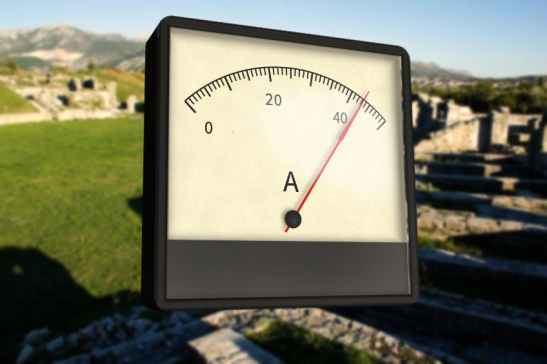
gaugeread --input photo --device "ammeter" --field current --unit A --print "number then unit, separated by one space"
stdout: 43 A
